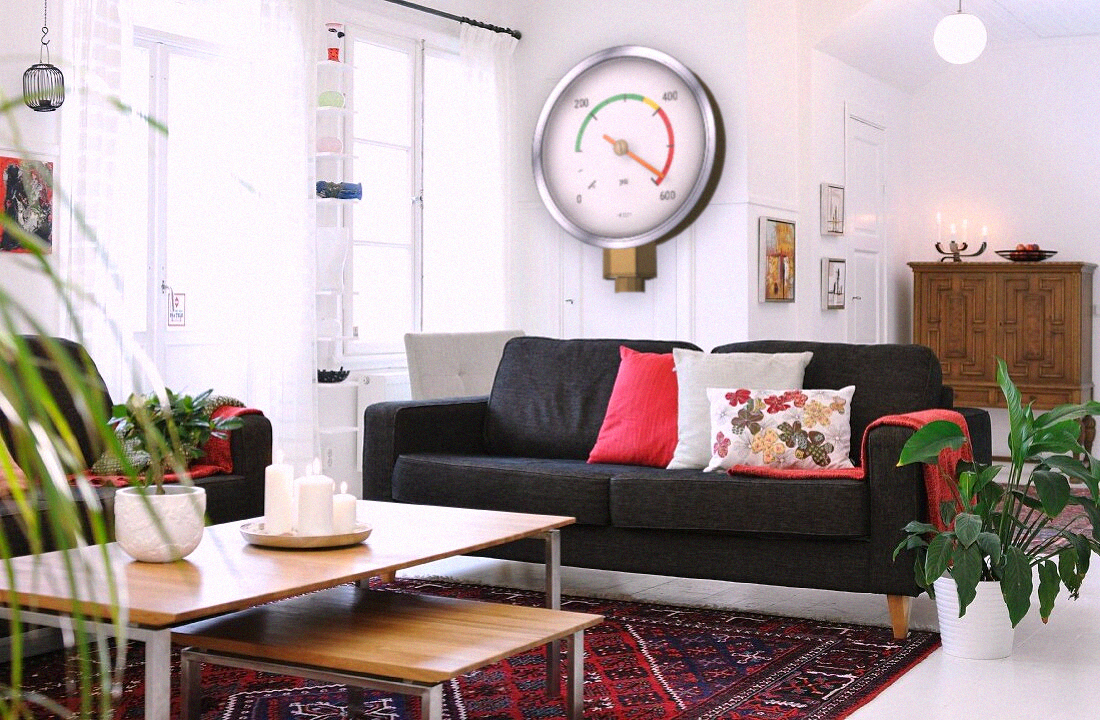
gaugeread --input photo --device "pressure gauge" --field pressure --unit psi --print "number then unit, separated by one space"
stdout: 575 psi
